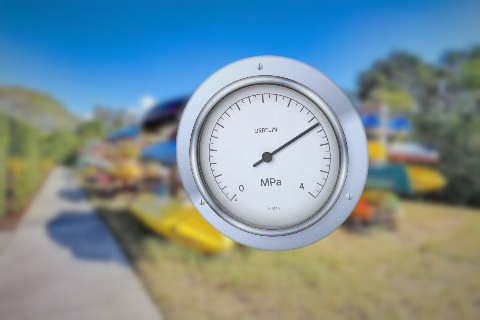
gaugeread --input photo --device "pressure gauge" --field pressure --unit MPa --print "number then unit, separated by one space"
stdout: 2.9 MPa
